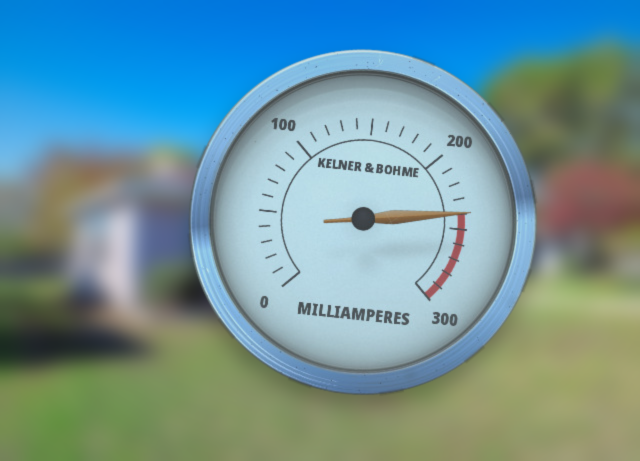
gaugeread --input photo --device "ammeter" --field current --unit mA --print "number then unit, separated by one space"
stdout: 240 mA
